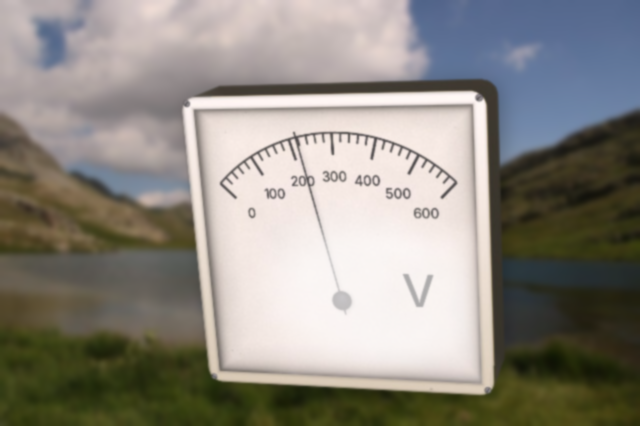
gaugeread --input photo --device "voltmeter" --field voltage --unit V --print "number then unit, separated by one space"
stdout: 220 V
